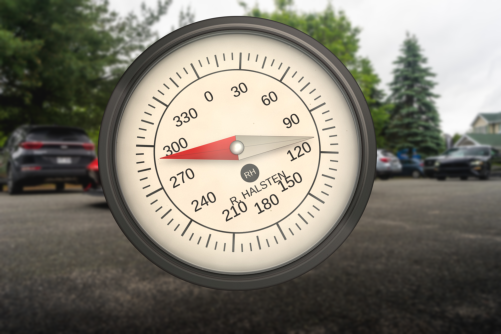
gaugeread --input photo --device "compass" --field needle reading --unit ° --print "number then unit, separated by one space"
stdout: 290 °
